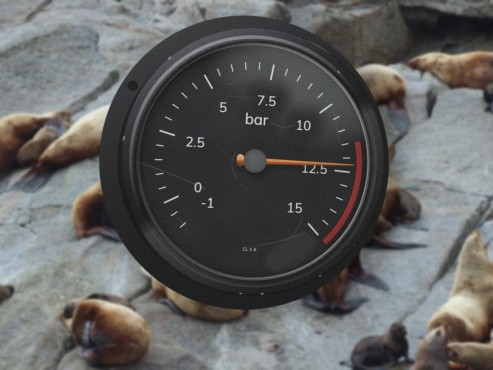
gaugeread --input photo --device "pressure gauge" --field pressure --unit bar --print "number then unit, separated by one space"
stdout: 12.25 bar
